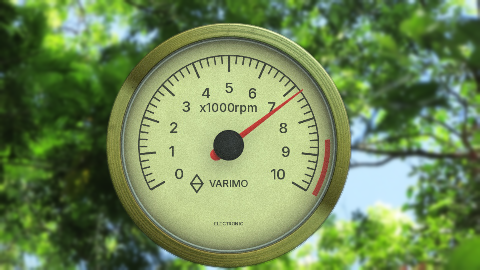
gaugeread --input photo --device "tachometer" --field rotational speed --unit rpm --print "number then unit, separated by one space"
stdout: 7200 rpm
